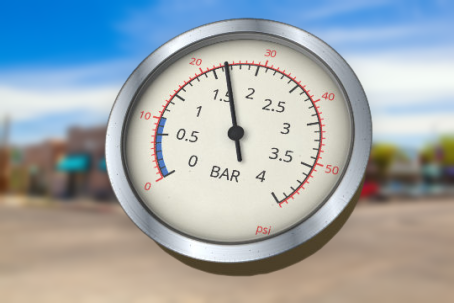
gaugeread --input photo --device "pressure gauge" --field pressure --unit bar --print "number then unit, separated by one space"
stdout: 1.65 bar
